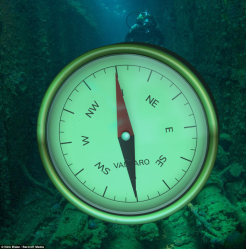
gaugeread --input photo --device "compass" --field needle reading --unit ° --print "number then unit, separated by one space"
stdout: 0 °
